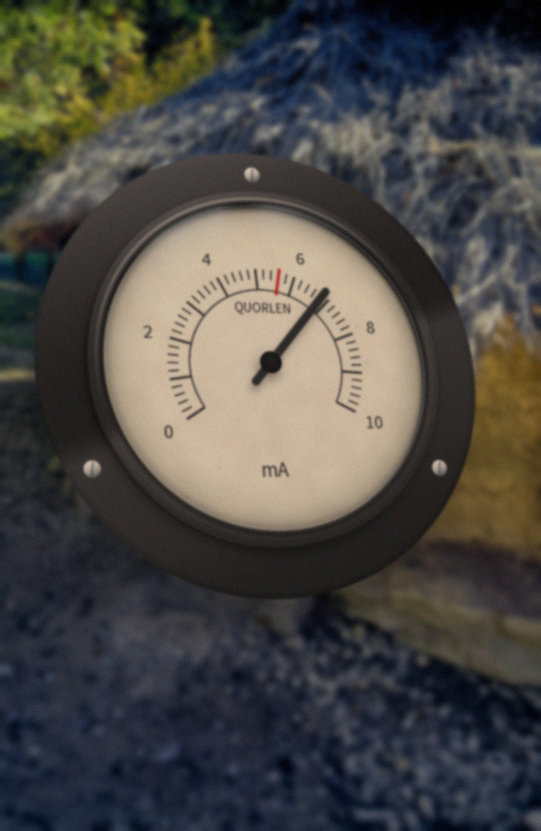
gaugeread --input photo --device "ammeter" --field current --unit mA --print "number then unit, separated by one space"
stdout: 6.8 mA
